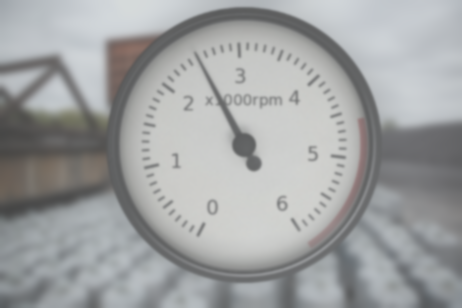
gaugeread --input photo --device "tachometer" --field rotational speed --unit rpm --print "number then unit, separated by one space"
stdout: 2500 rpm
